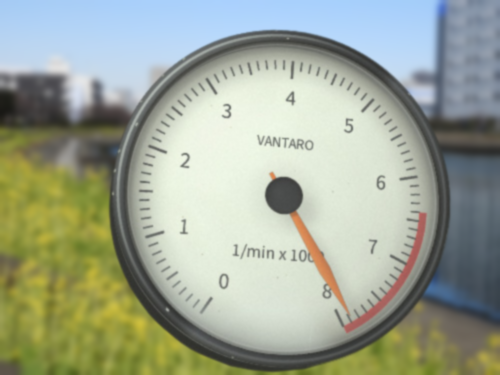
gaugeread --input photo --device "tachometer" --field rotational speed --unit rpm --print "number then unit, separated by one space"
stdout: 7900 rpm
